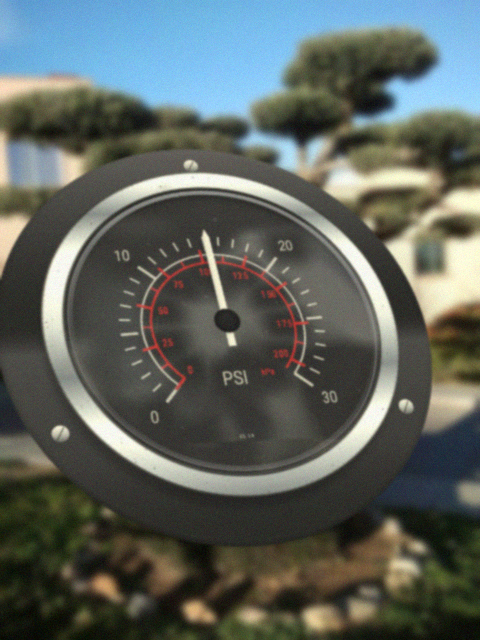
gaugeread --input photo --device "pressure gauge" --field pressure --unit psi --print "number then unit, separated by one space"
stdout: 15 psi
